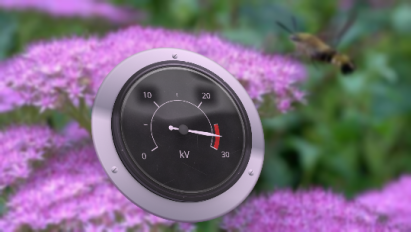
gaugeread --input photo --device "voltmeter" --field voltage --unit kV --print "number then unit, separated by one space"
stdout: 27.5 kV
